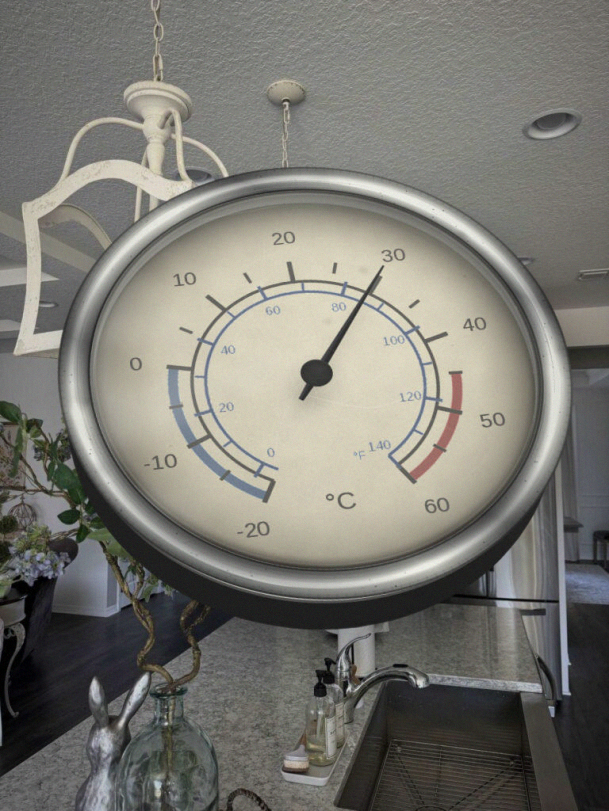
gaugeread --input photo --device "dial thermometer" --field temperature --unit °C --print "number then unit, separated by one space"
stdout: 30 °C
